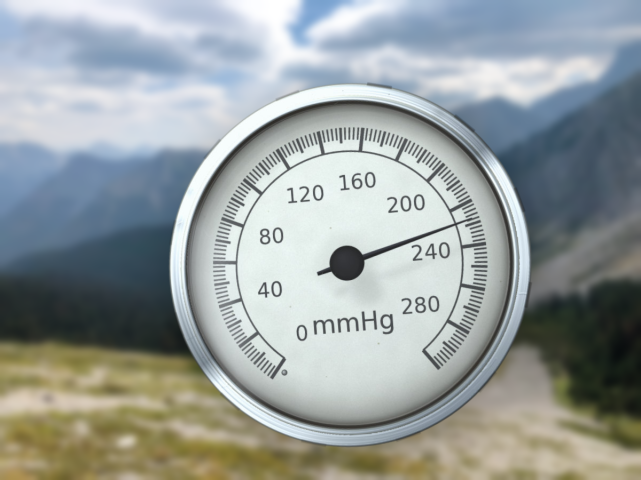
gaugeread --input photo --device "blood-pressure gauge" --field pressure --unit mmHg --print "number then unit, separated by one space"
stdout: 228 mmHg
